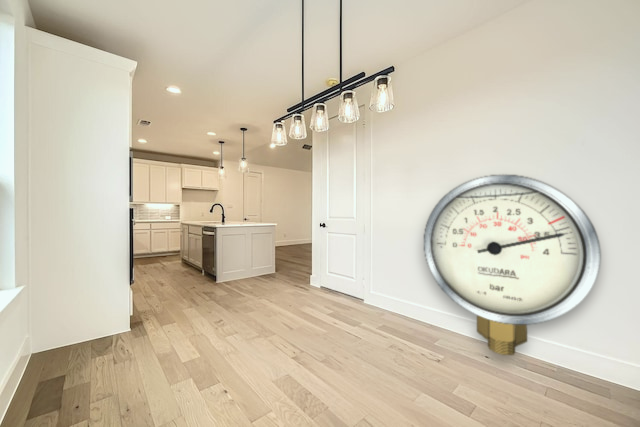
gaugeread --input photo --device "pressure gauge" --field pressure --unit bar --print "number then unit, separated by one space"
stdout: 3.6 bar
